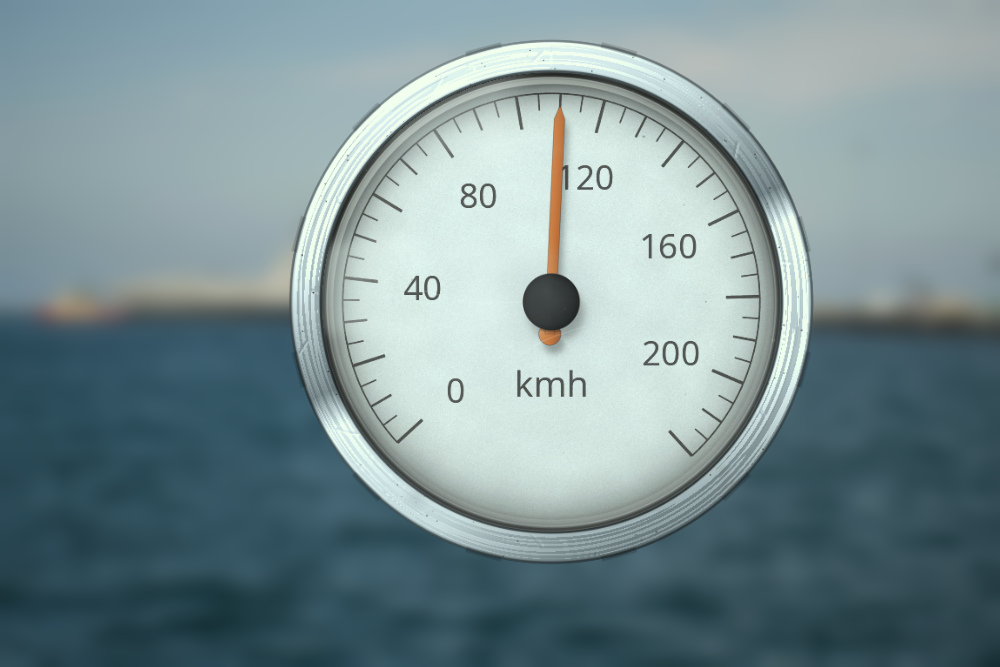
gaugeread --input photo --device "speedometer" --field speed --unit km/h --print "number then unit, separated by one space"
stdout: 110 km/h
